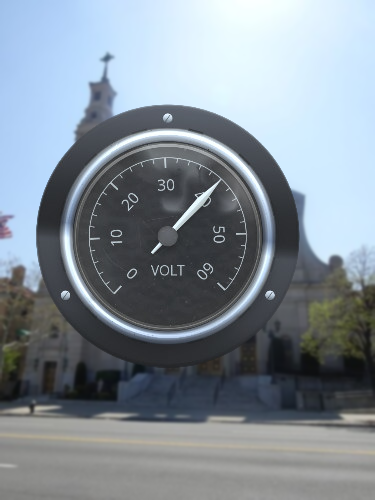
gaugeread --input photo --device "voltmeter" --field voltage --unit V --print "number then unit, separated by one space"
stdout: 40 V
